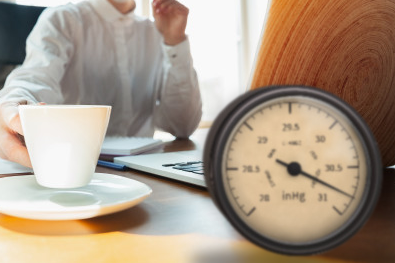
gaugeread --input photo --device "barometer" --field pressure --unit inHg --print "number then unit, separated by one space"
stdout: 30.8 inHg
